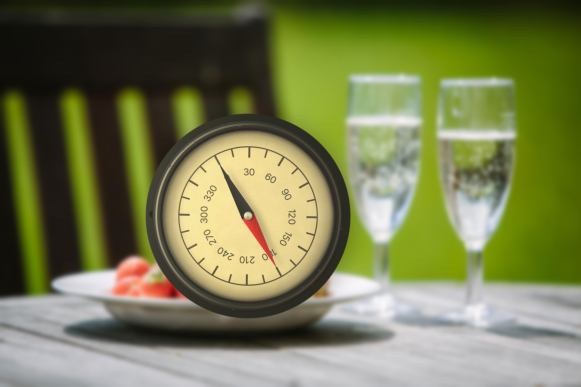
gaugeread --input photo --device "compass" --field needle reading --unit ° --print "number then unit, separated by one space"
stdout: 180 °
